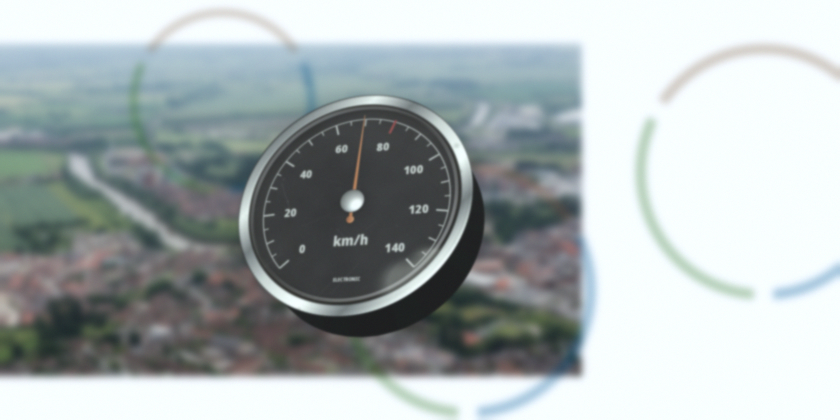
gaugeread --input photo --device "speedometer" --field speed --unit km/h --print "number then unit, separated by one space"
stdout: 70 km/h
